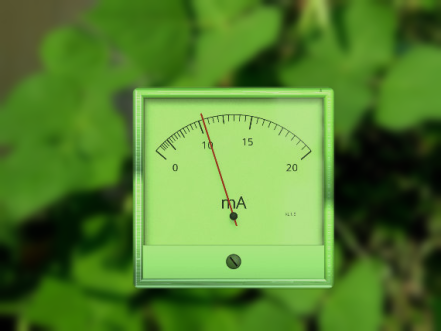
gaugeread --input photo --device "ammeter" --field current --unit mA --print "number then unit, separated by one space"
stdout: 10.5 mA
